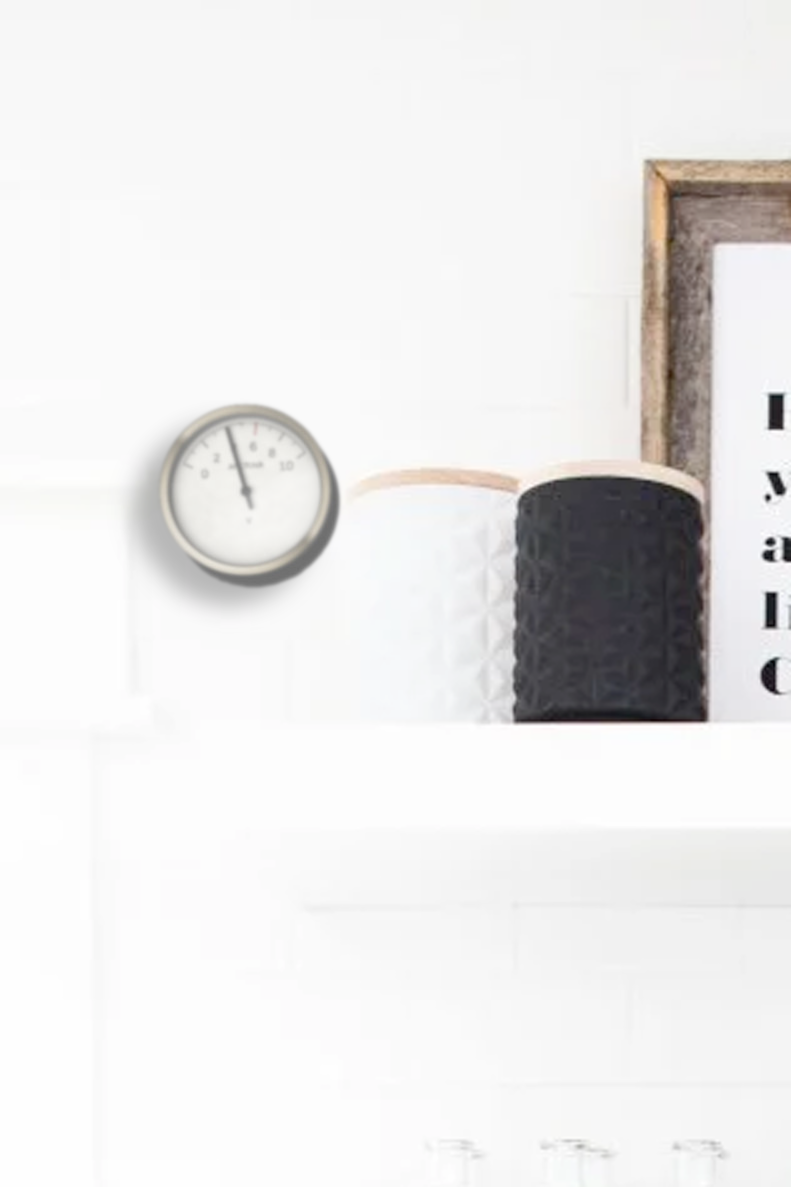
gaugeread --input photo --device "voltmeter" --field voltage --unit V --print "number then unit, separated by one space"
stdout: 4 V
